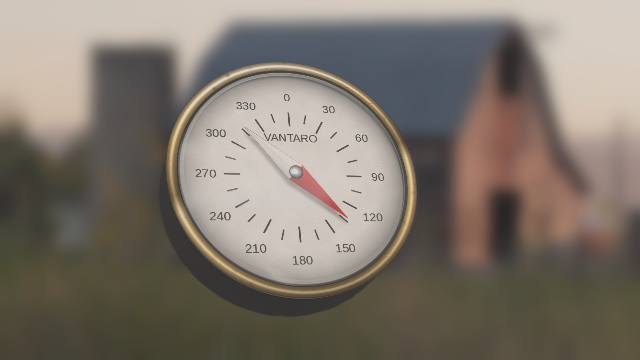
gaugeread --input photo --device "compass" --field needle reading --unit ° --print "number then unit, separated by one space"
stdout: 135 °
